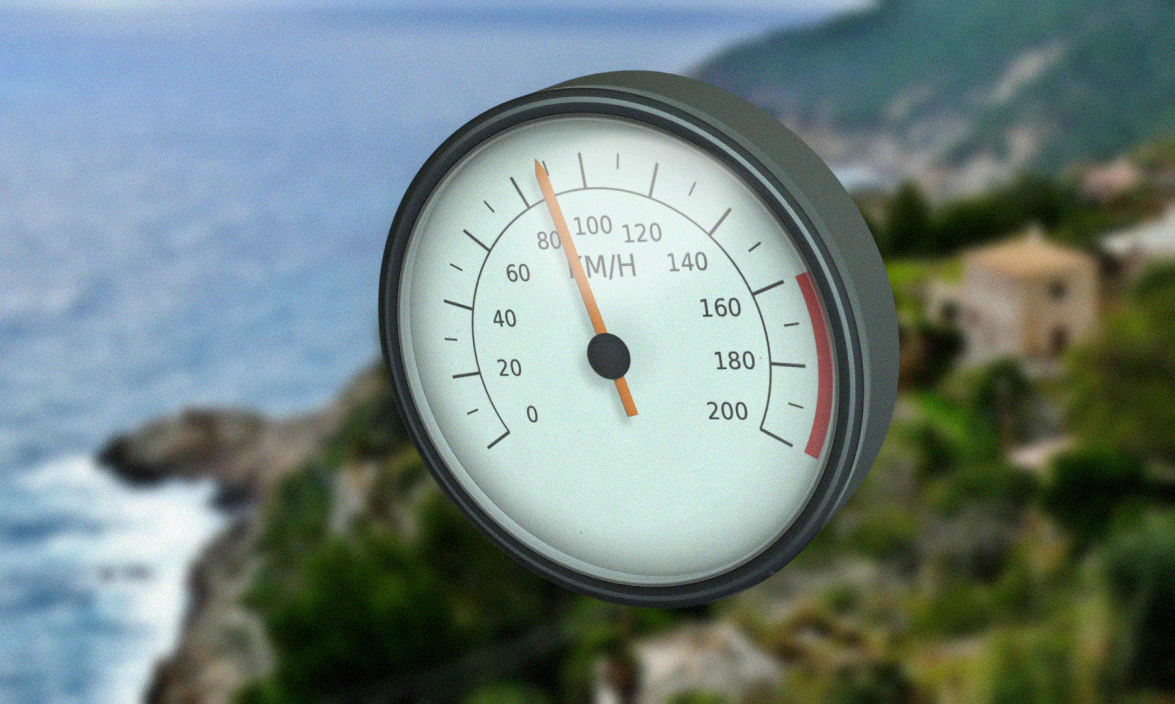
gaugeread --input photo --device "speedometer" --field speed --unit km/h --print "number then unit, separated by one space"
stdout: 90 km/h
